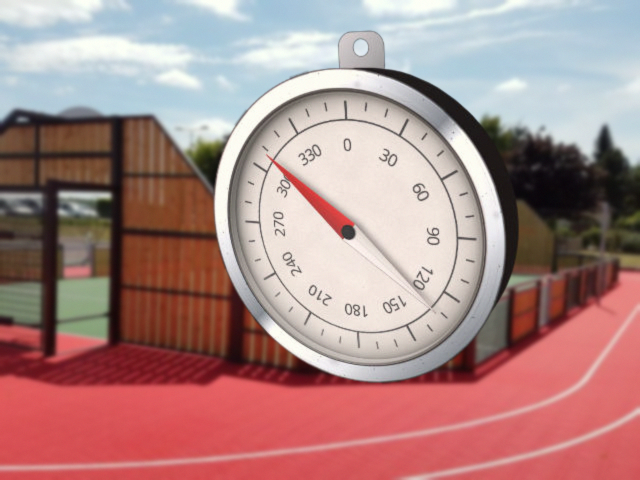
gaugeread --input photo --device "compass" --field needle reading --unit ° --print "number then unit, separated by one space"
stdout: 310 °
